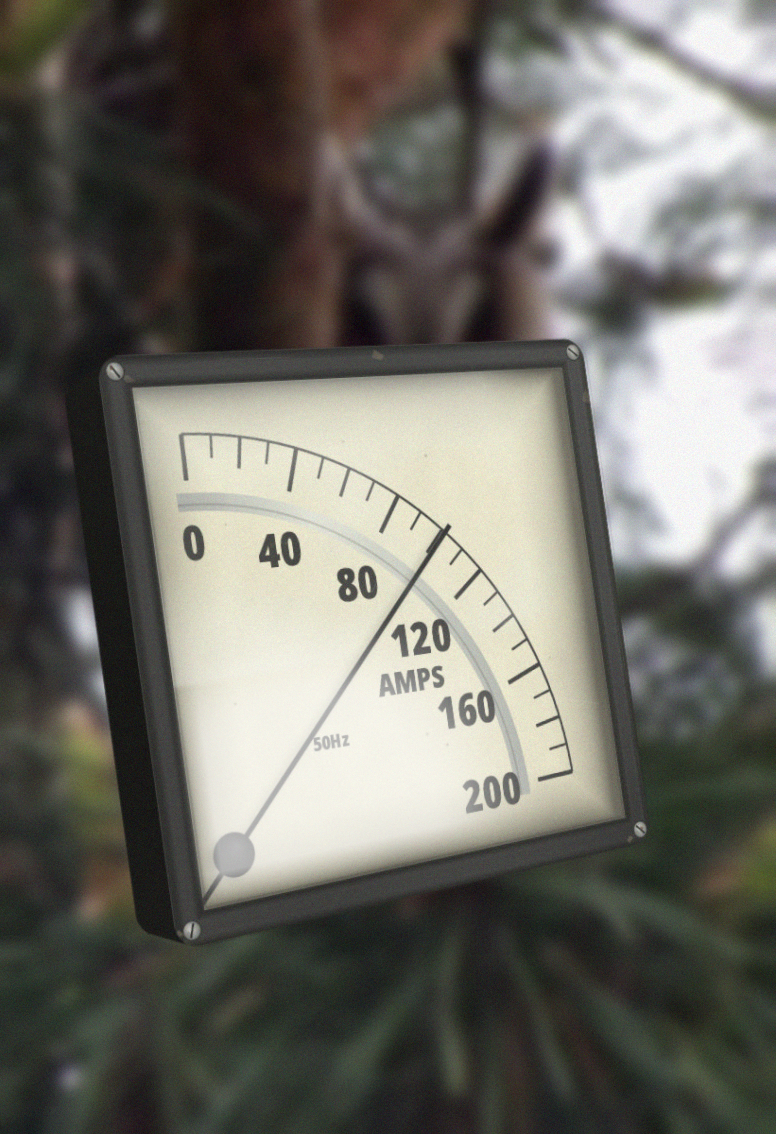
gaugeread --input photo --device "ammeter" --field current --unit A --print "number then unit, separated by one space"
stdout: 100 A
